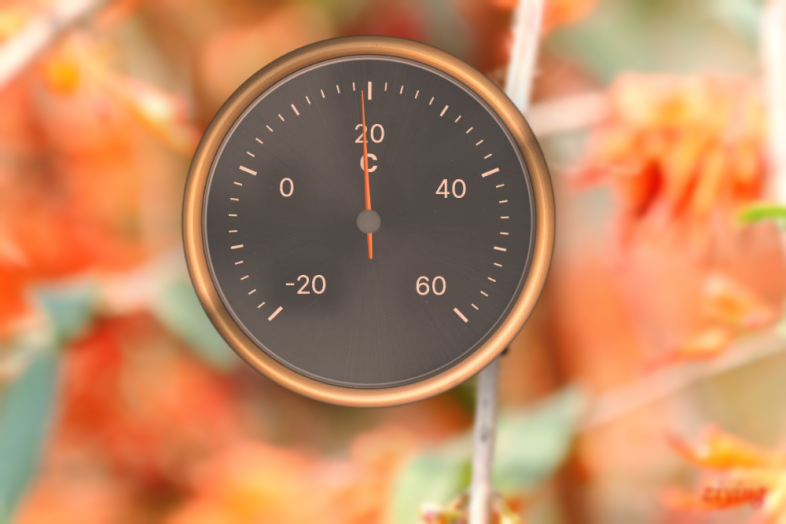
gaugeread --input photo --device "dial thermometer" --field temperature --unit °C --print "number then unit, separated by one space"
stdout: 19 °C
